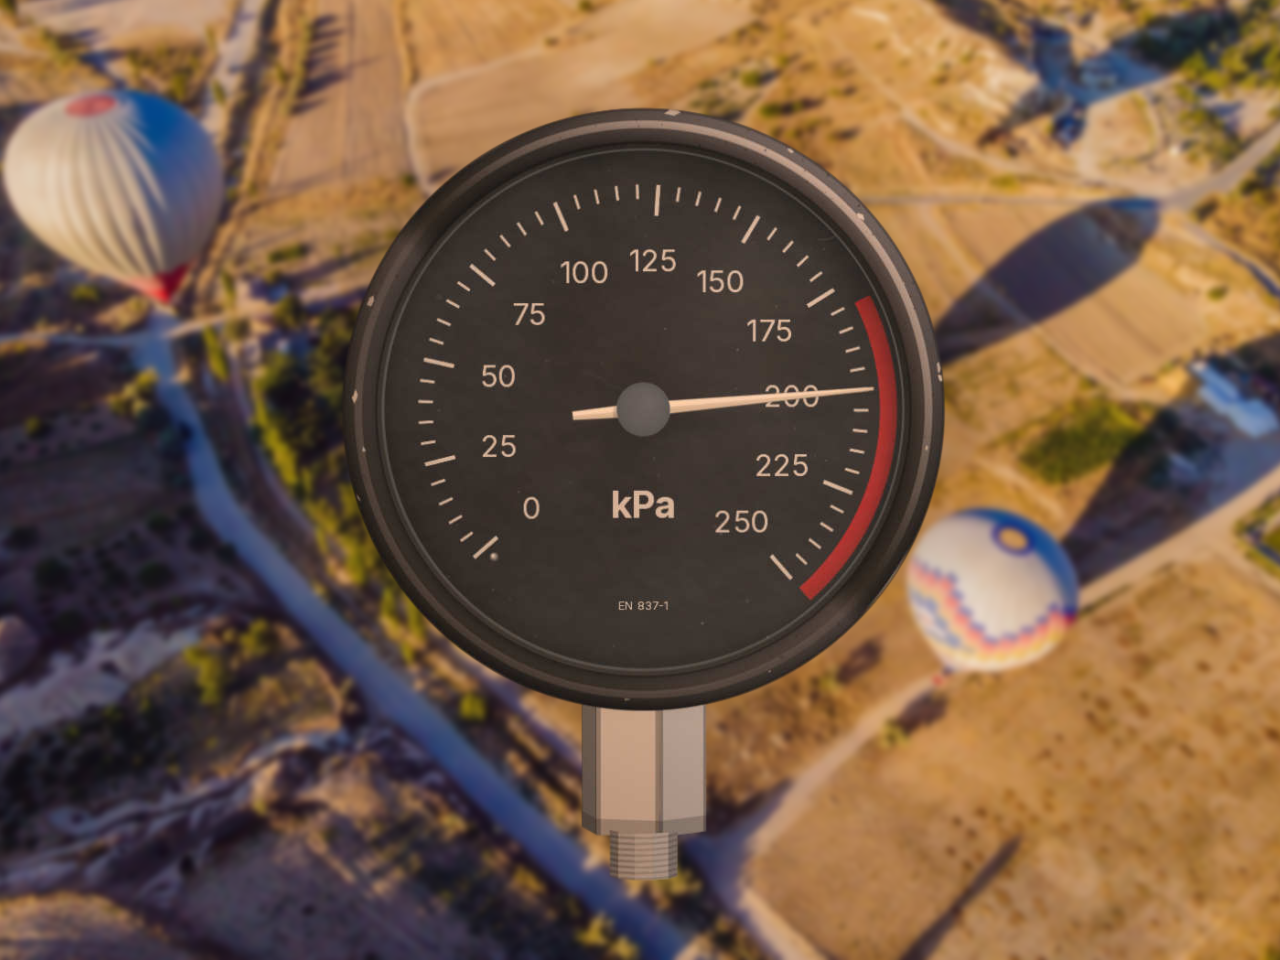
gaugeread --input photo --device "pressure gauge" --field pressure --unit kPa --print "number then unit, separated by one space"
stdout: 200 kPa
